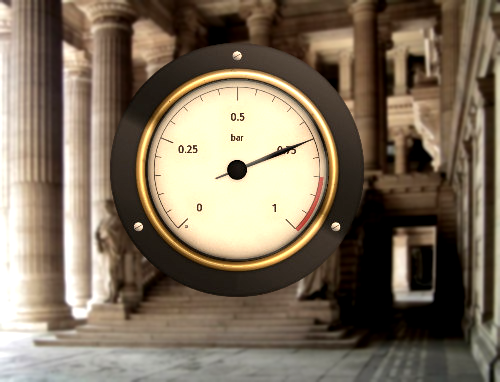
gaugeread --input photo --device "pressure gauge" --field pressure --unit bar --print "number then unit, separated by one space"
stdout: 0.75 bar
